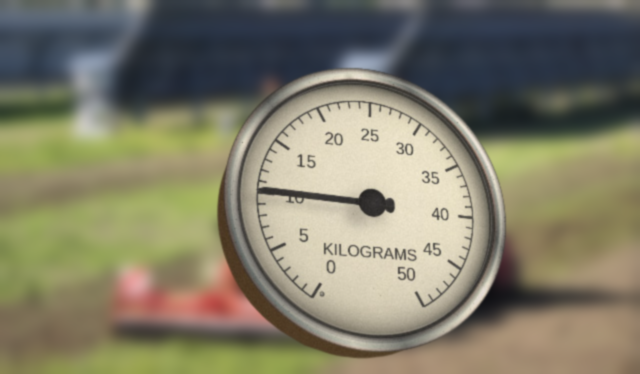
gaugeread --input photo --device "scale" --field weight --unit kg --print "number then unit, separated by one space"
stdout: 10 kg
